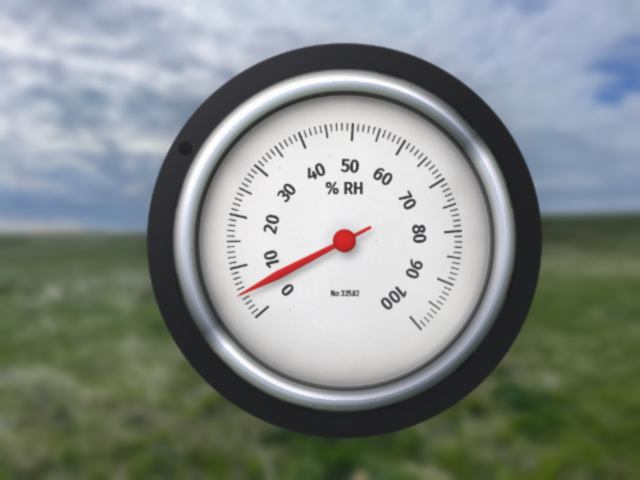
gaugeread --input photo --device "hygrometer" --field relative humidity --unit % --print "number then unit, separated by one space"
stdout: 5 %
